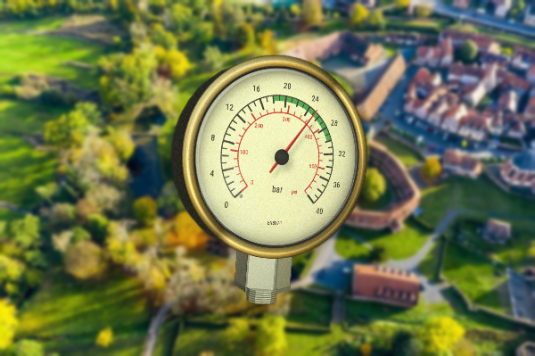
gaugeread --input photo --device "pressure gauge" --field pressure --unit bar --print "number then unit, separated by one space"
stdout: 25 bar
